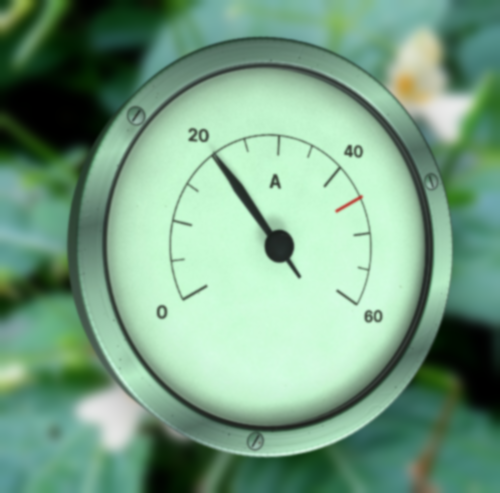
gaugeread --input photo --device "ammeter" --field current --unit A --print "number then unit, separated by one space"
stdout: 20 A
